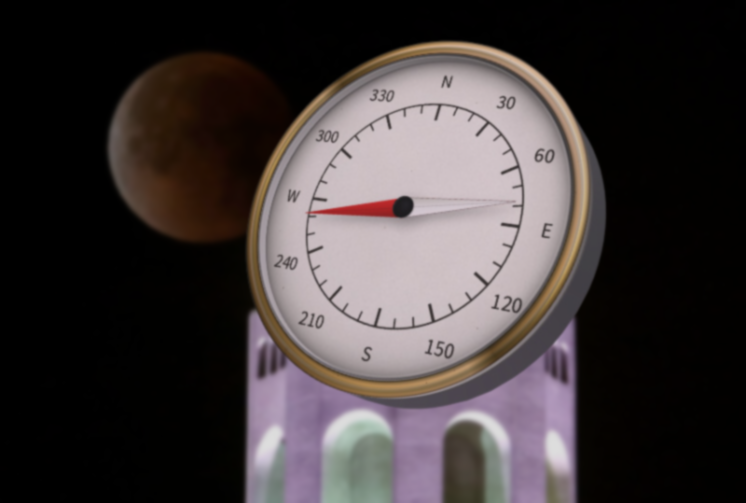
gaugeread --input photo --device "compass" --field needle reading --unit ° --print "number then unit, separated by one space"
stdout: 260 °
